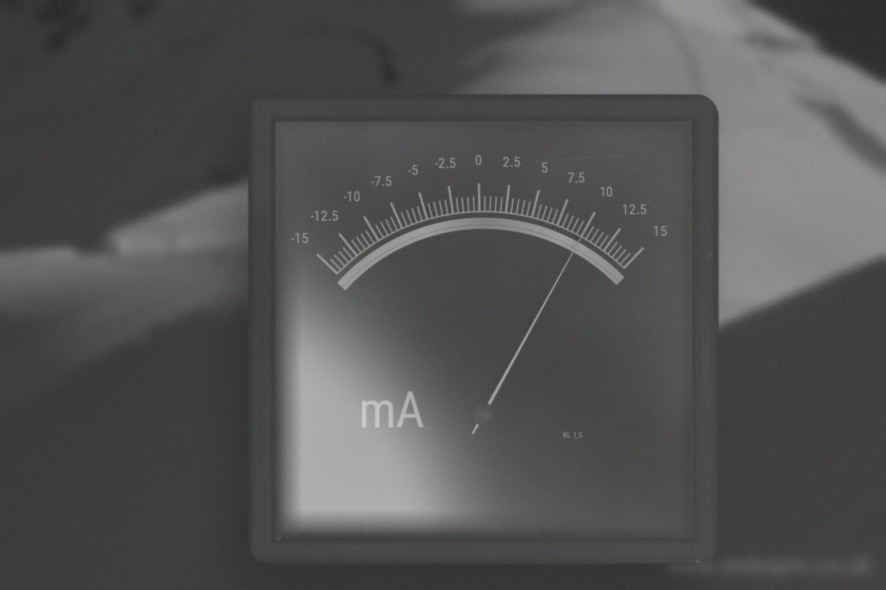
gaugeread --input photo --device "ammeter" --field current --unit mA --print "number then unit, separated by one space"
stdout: 10 mA
